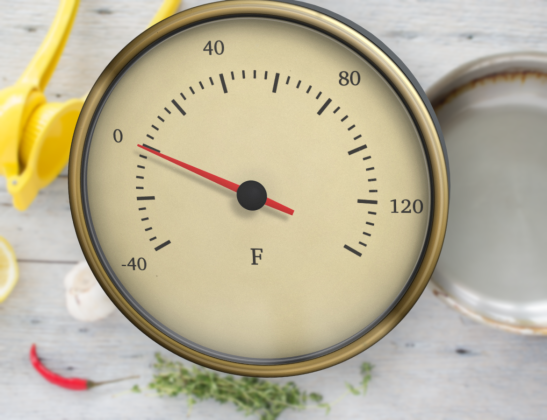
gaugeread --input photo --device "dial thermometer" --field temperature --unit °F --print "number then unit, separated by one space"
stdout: 0 °F
